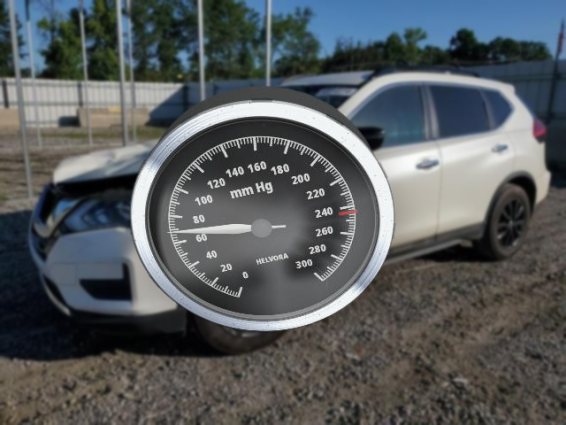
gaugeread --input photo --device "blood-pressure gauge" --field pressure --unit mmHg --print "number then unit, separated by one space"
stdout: 70 mmHg
